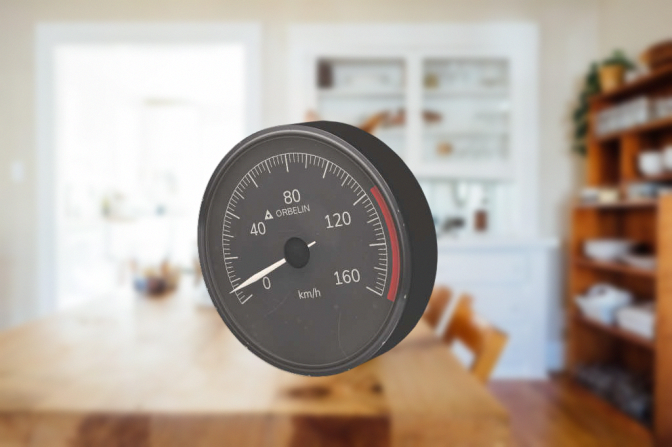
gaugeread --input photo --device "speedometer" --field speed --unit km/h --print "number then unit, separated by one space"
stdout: 6 km/h
